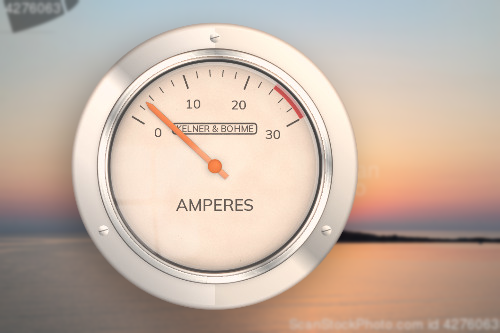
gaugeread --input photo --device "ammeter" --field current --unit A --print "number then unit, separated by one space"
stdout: 3 A
